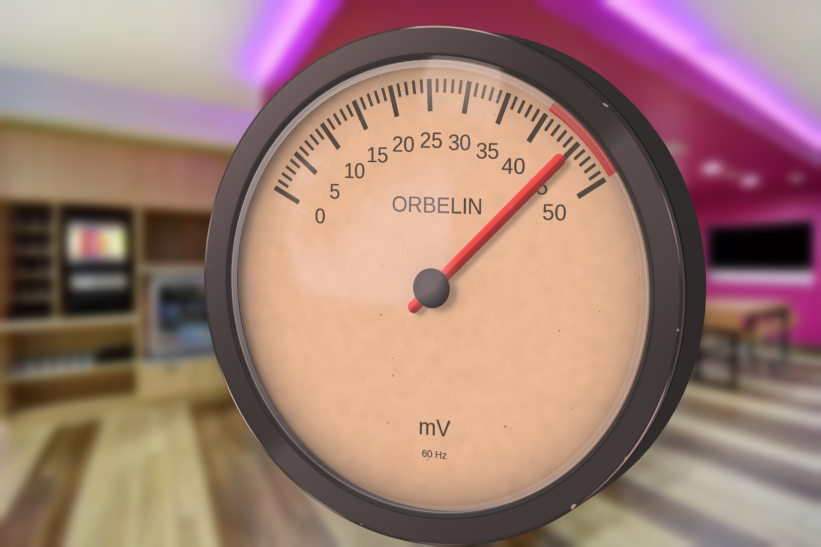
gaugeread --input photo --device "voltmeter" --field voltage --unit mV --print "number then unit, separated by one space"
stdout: 45 mV
